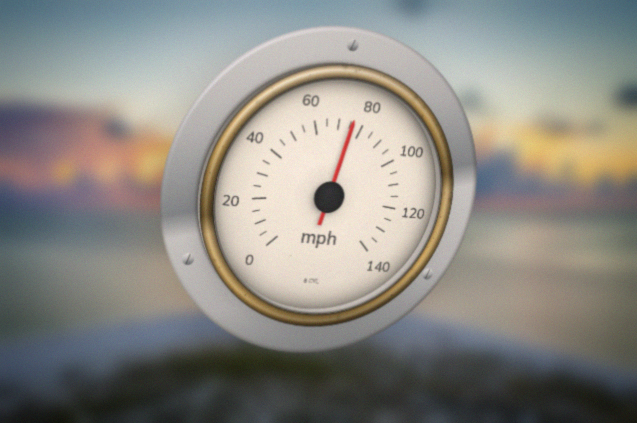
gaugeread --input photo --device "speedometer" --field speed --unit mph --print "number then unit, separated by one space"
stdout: 75 mph
